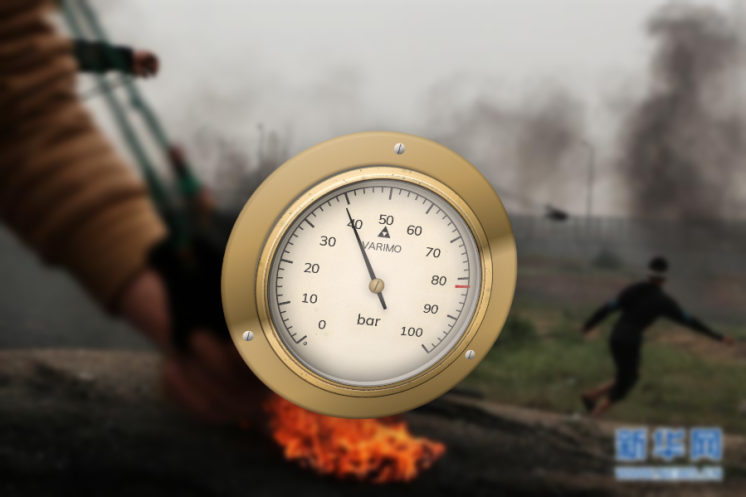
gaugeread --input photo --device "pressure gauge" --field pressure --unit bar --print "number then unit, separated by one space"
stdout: 39 bar
